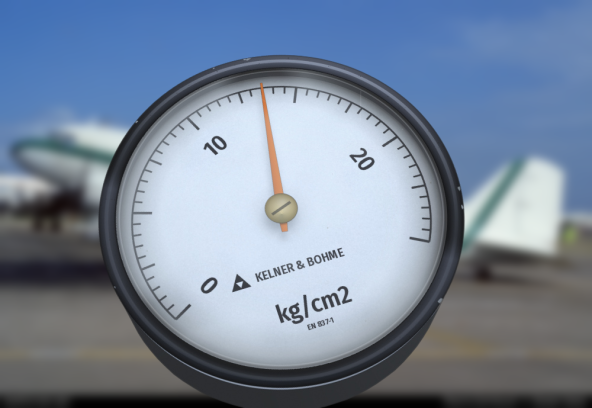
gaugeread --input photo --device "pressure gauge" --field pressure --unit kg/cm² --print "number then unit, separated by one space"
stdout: 13.5 kg/cm²
